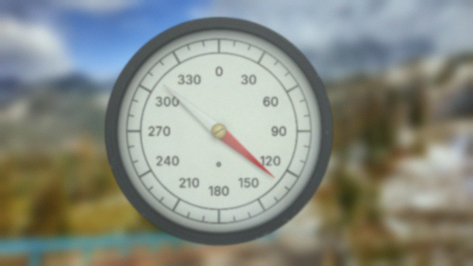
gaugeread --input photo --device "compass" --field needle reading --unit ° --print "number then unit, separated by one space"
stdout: 130 °
